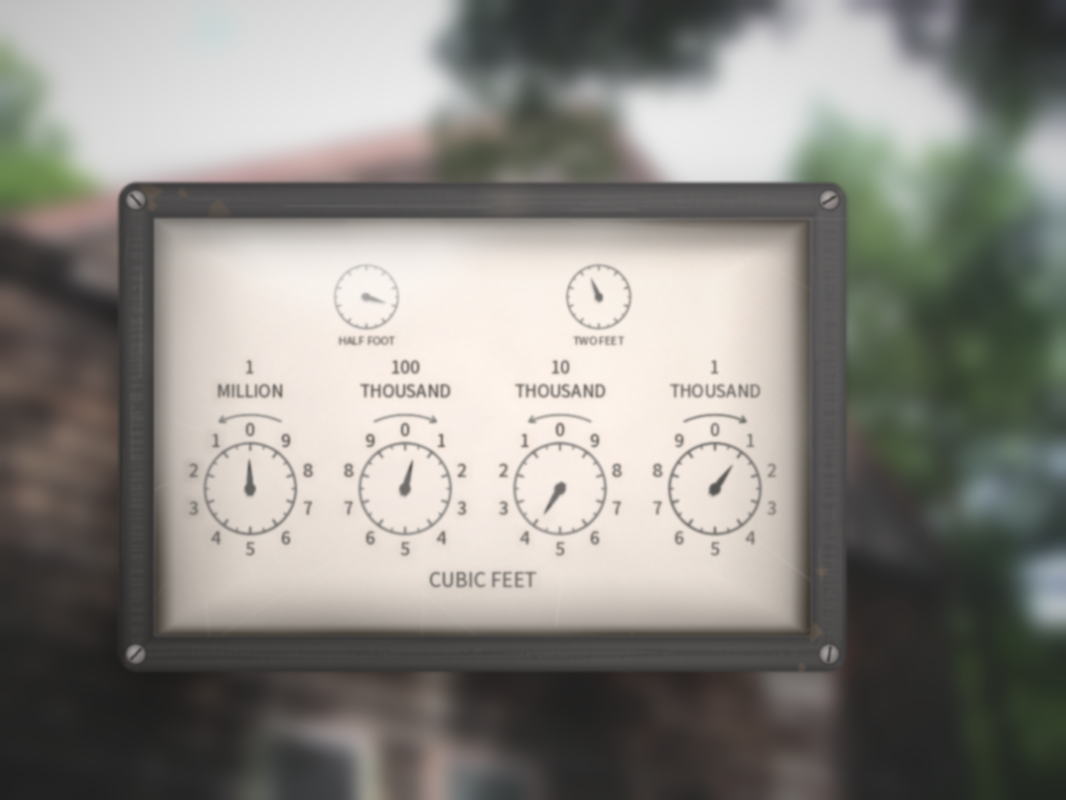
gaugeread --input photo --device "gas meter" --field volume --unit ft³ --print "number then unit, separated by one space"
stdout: 4100 ft³
